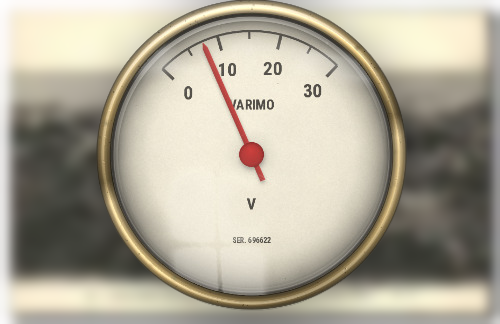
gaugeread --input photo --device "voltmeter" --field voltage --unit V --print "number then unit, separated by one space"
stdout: 7.5 V
